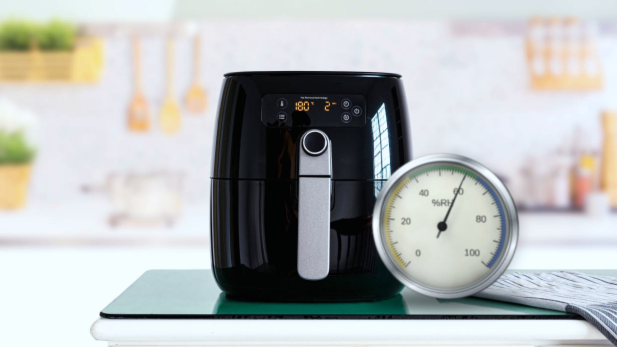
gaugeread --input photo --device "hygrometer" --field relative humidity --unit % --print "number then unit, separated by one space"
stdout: 60 %
